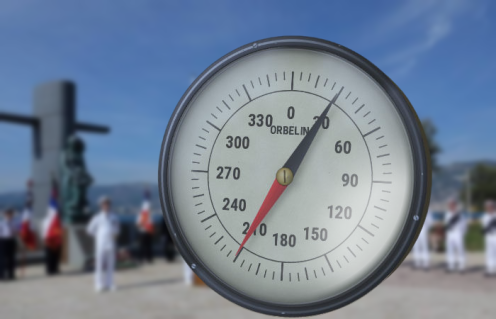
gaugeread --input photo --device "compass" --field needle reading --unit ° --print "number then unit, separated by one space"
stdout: 210 °
